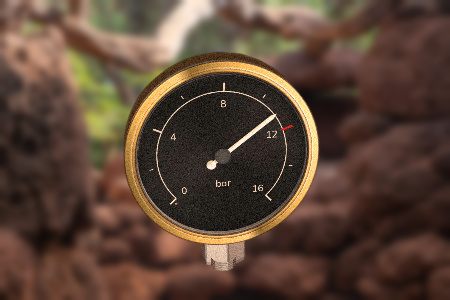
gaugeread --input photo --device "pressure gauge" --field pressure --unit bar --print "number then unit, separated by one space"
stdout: 11 bar
